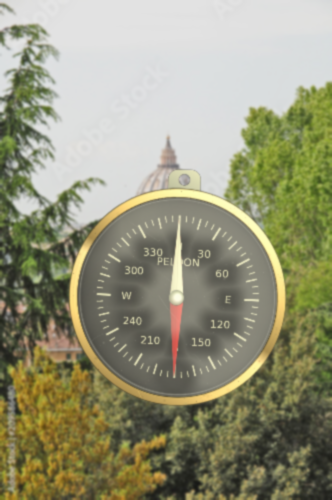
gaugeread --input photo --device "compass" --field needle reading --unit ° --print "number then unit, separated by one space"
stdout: 180 °
